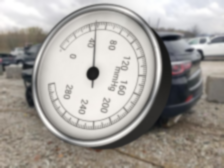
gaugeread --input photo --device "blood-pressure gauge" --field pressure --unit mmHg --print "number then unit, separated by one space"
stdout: 50 mmHg
